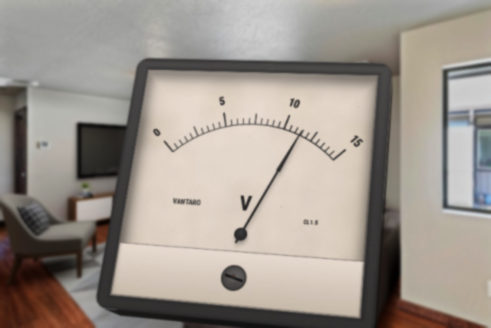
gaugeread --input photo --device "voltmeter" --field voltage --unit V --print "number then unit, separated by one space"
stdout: 11.5 V
